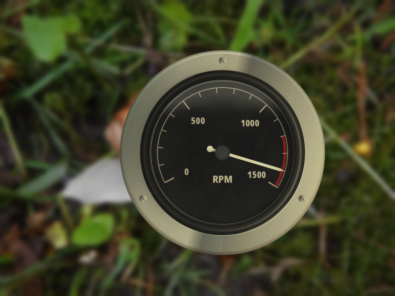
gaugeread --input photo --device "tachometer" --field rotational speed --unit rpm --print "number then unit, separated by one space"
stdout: 1400 rpm
